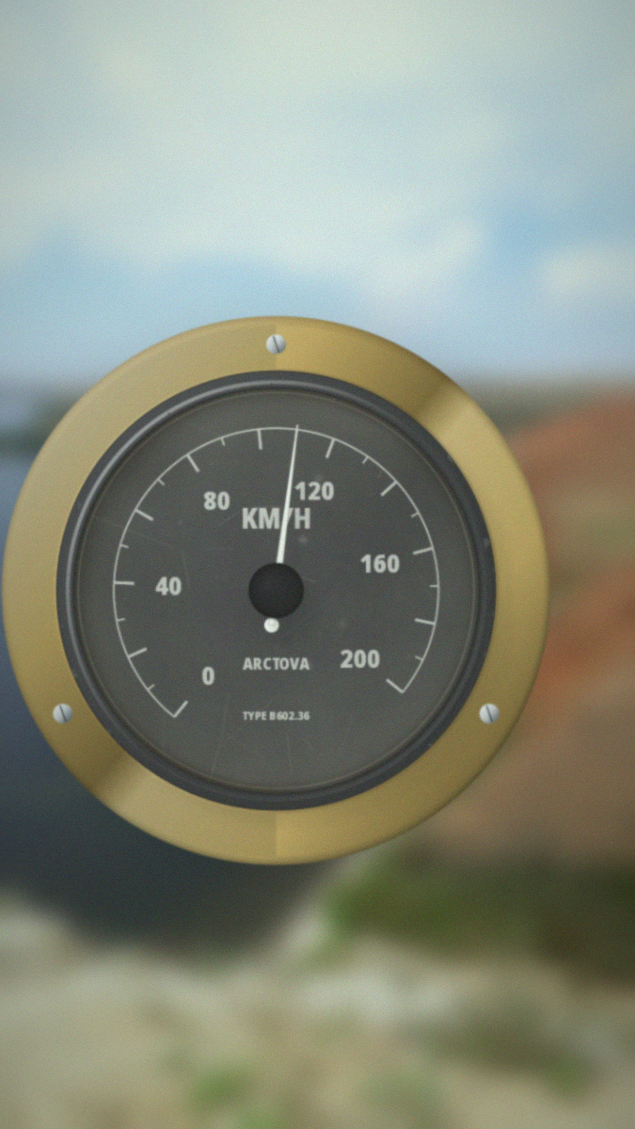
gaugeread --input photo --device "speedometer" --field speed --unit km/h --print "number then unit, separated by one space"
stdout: 110 km/h
